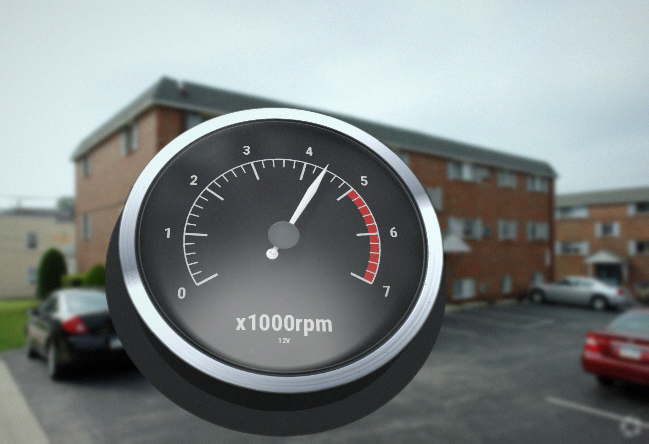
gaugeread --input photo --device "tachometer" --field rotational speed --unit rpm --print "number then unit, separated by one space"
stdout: 4400 rpm
